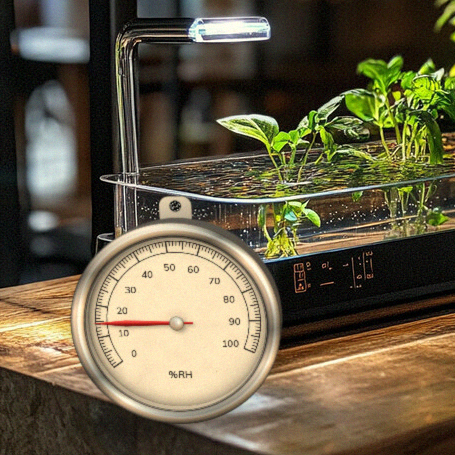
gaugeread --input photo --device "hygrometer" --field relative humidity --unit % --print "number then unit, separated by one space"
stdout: 15 %
